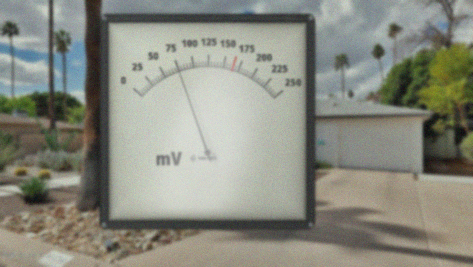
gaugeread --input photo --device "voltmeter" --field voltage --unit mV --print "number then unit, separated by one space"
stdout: 75 mV
